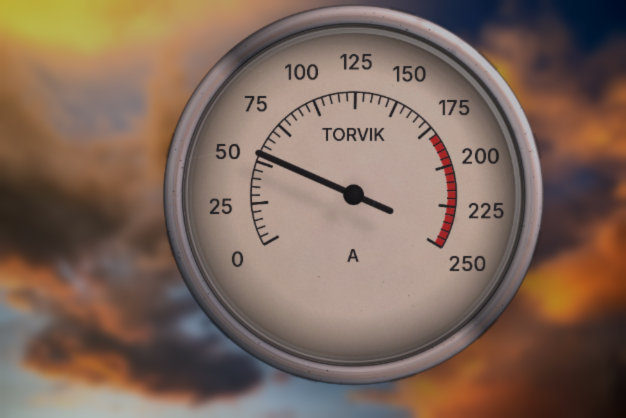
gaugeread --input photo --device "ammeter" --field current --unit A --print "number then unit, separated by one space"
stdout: 55 A
